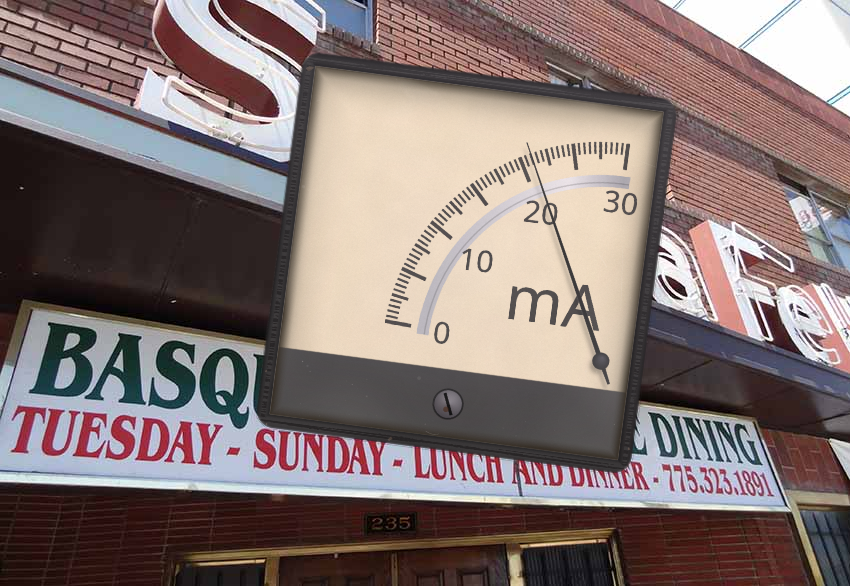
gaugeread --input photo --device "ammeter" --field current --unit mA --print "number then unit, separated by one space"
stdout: 21 mA
